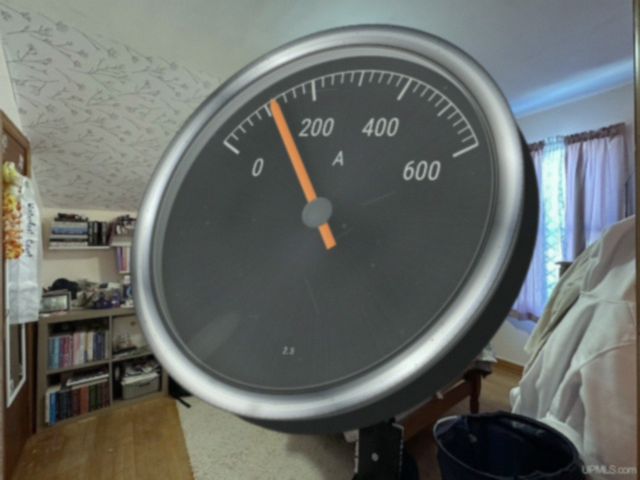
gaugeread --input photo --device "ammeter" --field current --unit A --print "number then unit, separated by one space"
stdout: 120 A
